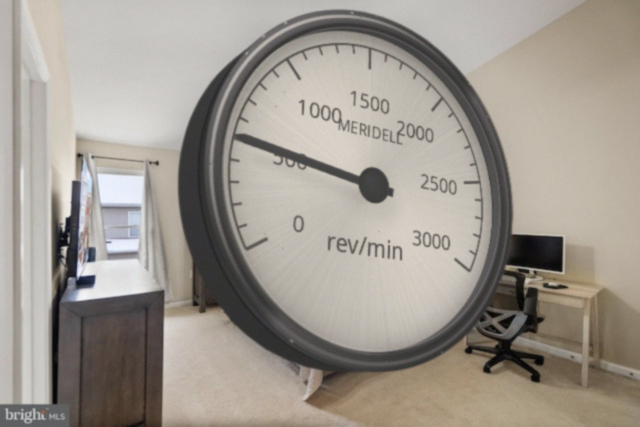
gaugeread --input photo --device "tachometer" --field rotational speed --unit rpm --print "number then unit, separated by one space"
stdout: 500 rpm
